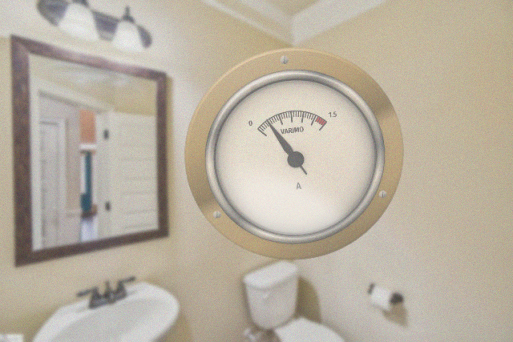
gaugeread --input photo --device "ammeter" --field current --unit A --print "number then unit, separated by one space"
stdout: 0.25 A
